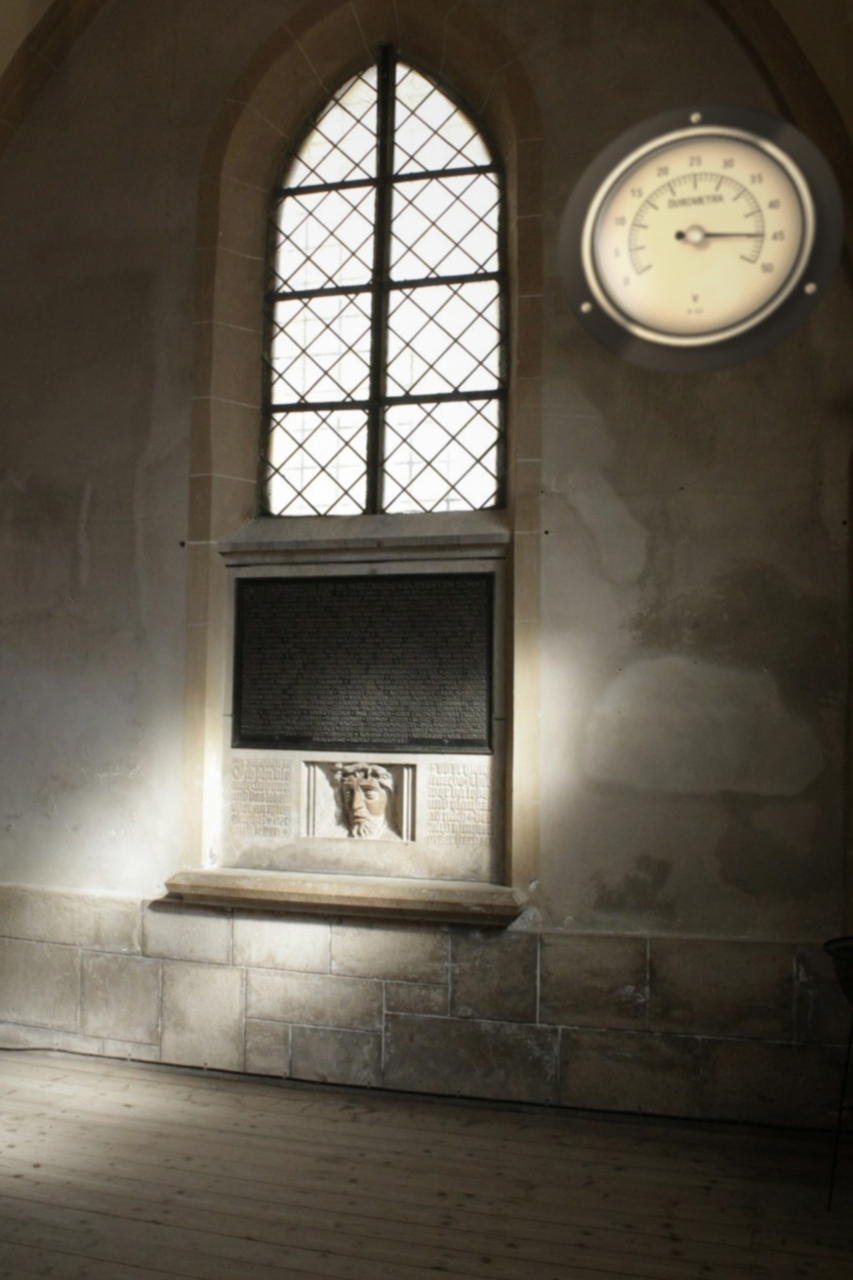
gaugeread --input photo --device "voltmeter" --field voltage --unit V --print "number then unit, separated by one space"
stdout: 45 V
